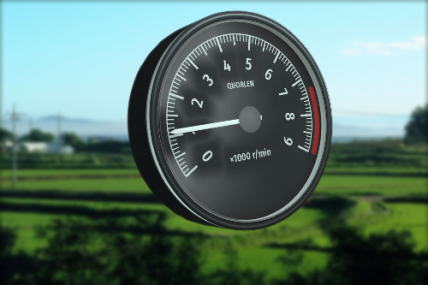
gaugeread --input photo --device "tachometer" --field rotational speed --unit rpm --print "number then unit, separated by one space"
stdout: 1100 rpm
